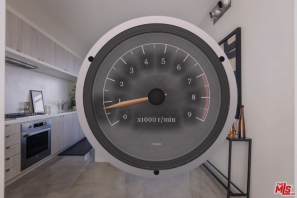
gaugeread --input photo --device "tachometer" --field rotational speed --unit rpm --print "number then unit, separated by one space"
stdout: 750 rpm
